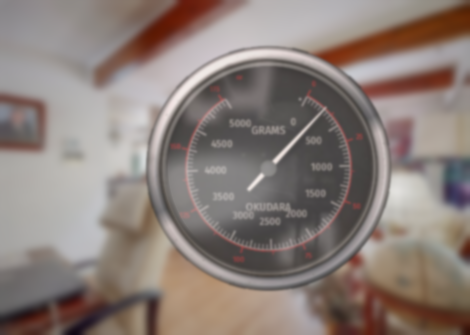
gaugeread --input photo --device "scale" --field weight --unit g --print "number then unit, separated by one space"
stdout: 250 g
